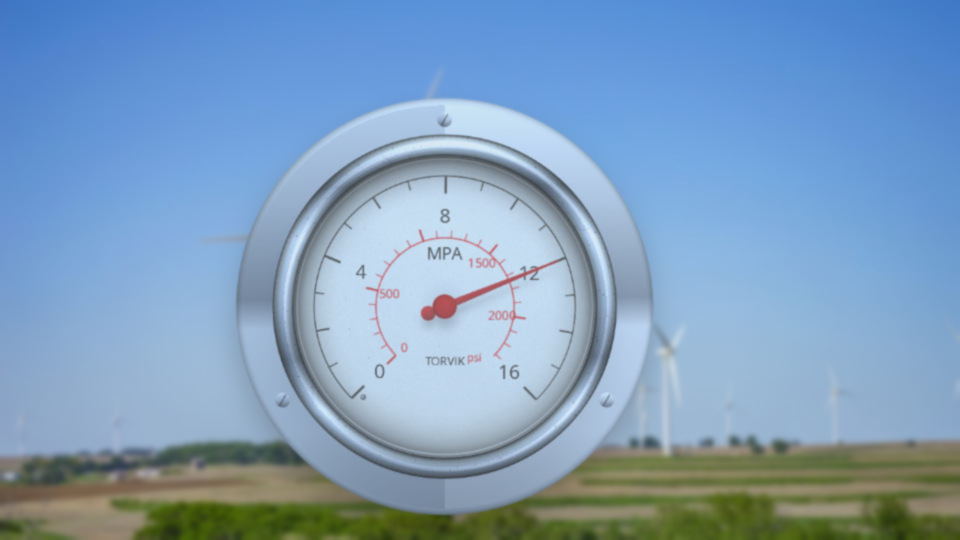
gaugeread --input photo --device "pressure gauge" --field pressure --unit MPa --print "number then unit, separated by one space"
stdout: 12 MPa
